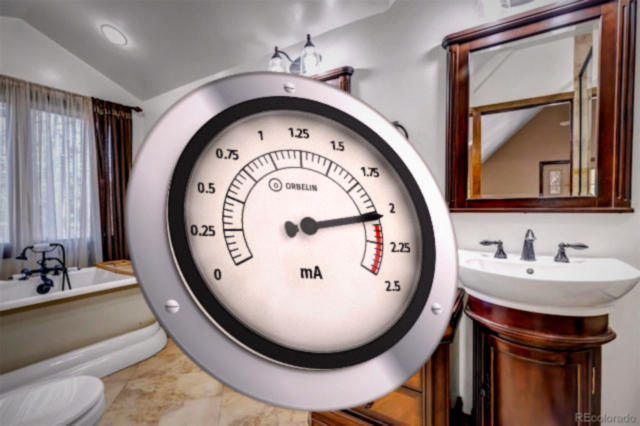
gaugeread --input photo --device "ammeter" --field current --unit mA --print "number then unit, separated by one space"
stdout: 2.05 mA
